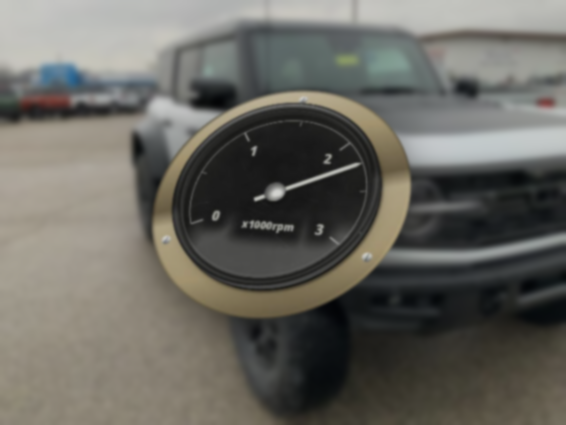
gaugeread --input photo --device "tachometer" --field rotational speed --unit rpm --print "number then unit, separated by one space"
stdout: 2250 rpm
